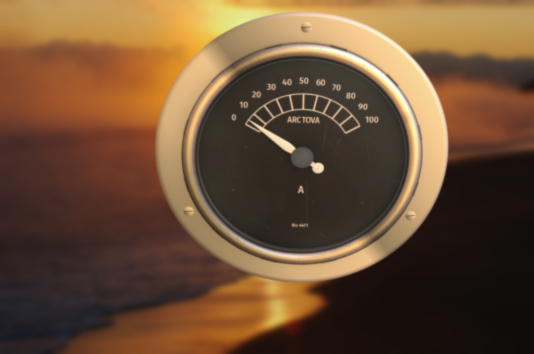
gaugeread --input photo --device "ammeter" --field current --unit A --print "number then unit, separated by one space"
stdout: 5 A
